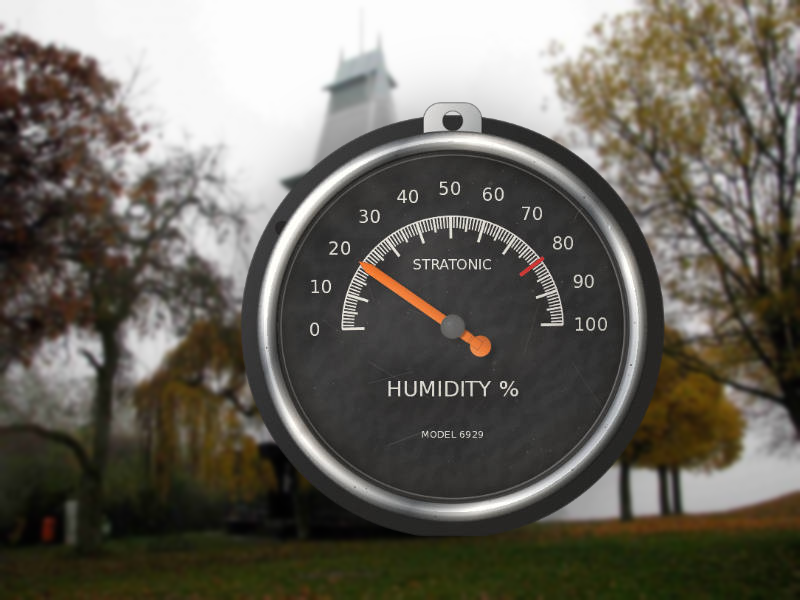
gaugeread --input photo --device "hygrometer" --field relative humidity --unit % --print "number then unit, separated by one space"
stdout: 20 %
